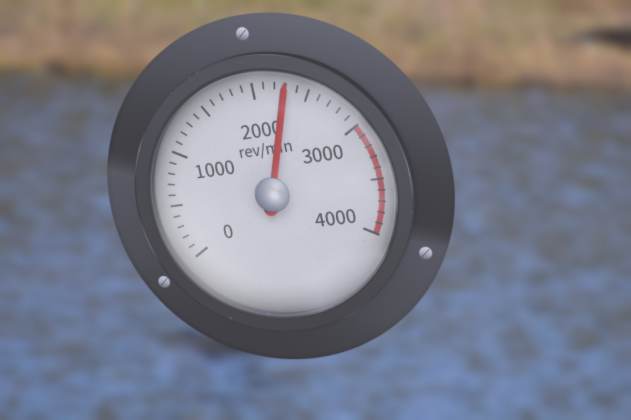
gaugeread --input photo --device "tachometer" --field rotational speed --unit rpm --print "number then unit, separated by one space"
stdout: 2300 rpm
